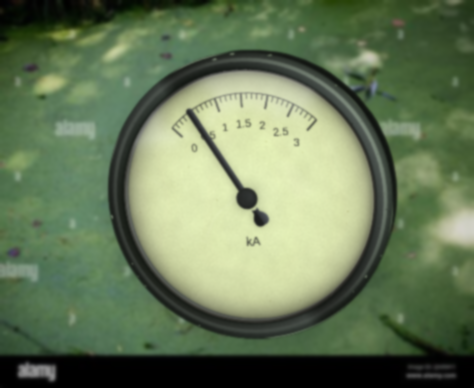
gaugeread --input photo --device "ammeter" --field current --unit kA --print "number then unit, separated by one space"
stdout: 0.5 kA
